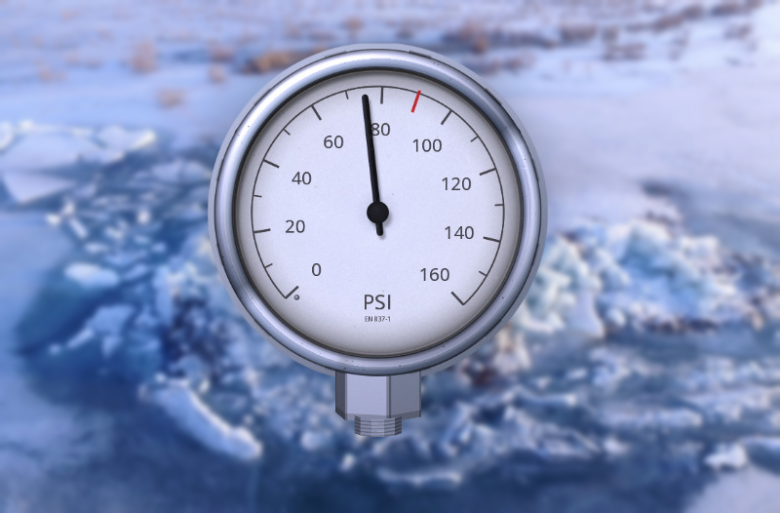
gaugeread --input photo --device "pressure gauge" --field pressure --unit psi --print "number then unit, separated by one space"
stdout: 75 psi
